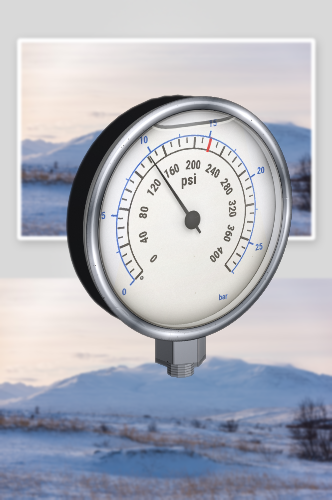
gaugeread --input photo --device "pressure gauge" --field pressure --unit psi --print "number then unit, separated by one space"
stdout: 140 psi
